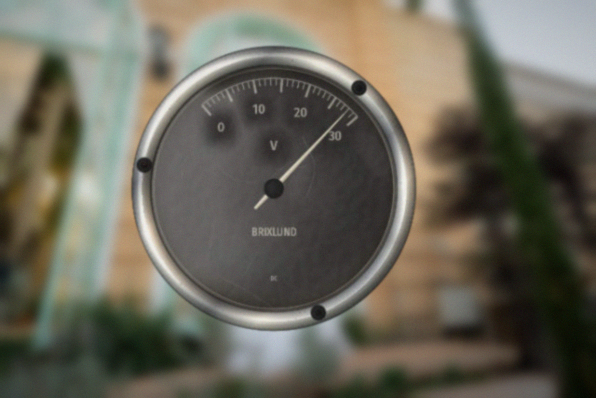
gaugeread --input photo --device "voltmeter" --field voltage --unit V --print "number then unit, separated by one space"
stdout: 28 V
